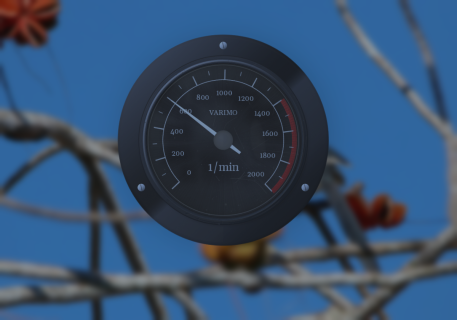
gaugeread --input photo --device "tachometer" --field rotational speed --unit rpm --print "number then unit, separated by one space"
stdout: 600 rpm
